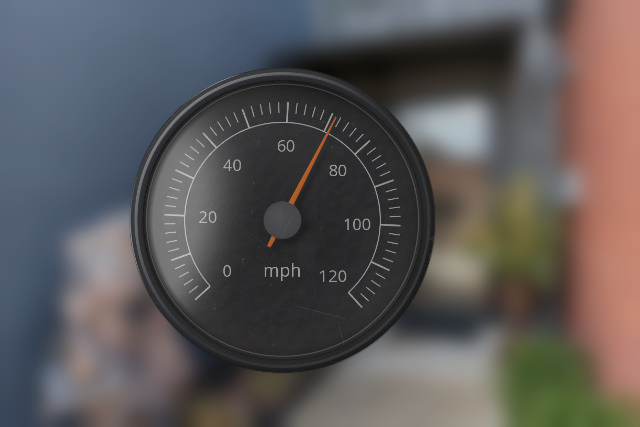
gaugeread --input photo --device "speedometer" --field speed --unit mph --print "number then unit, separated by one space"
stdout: 71 mph
